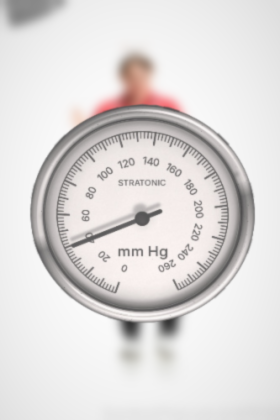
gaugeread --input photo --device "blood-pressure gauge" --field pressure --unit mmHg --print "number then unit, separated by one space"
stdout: 40 mmHg
